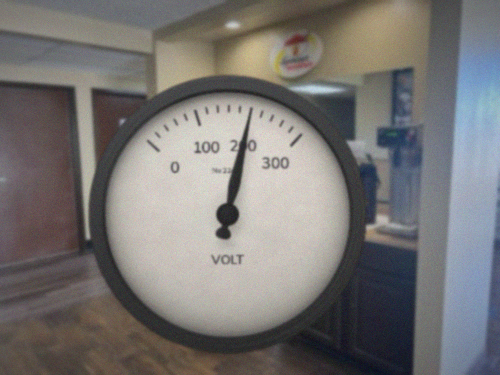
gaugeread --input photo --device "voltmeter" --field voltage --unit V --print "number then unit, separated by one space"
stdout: 200 V
